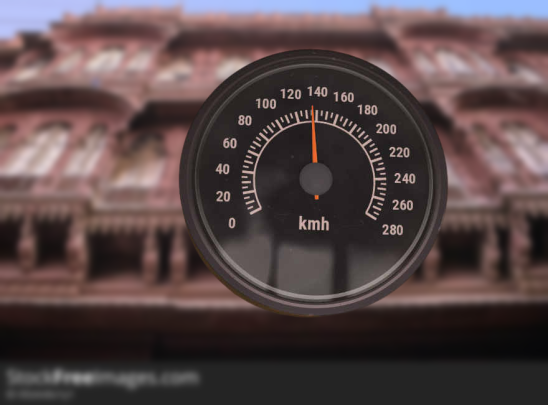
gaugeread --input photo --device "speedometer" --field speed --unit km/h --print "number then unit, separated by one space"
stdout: 135 km/h
